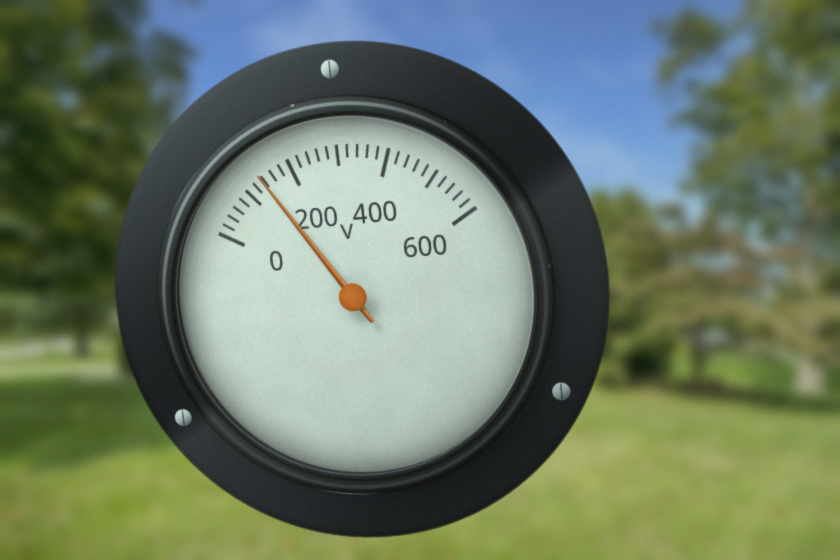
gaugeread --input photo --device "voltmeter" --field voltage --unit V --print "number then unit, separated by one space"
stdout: 140 V
